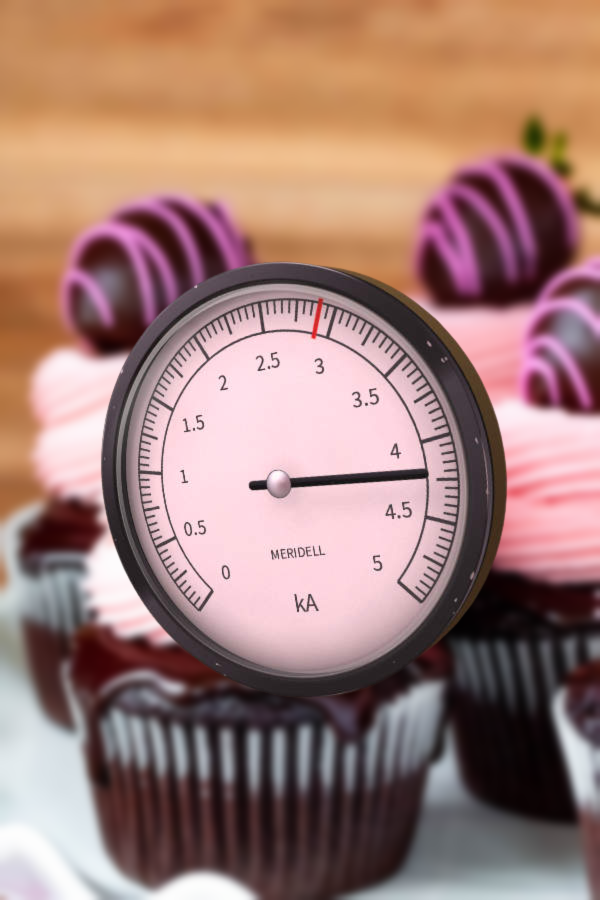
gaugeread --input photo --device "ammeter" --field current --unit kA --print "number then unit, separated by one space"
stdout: 4.2 kA
